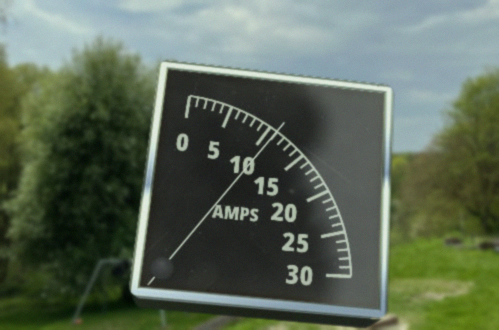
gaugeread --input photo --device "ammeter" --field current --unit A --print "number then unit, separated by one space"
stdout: 11 A
